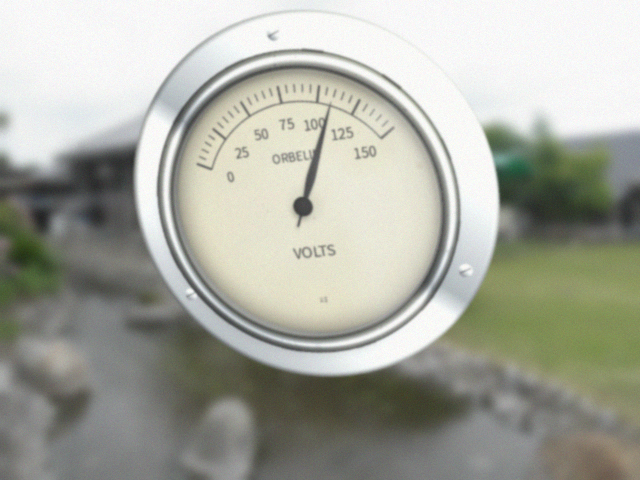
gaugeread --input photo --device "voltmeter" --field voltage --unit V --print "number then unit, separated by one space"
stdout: 110 V
